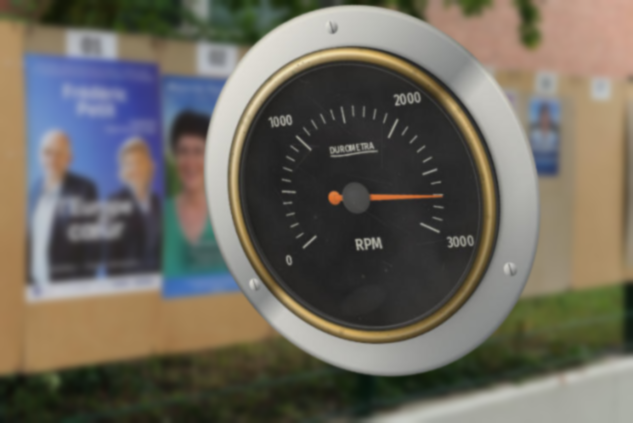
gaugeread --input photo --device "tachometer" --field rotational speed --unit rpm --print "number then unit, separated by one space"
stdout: 2700 rpm
